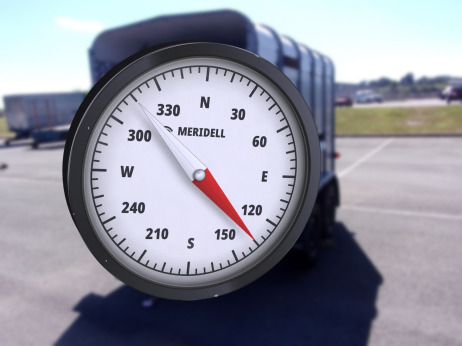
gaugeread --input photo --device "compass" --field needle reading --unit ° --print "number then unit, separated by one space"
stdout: 135 °
